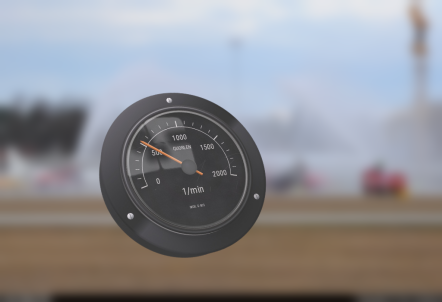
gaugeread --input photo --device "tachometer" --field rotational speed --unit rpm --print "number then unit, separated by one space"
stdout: 500 rpm
